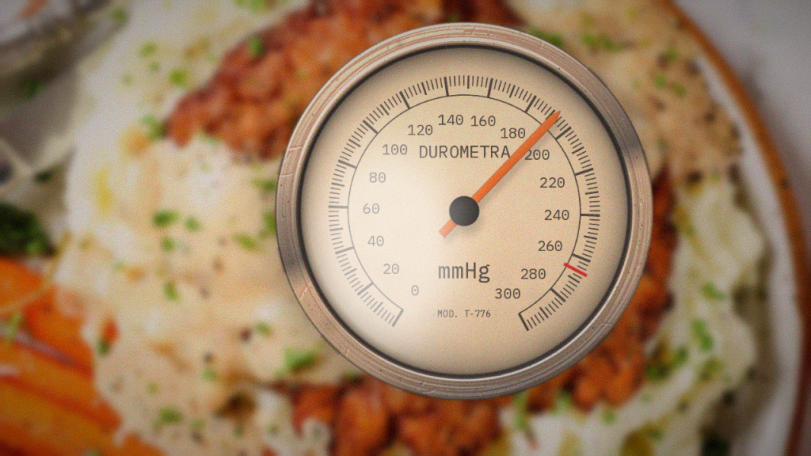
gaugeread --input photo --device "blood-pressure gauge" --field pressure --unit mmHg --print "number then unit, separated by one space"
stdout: 192 mmHg
